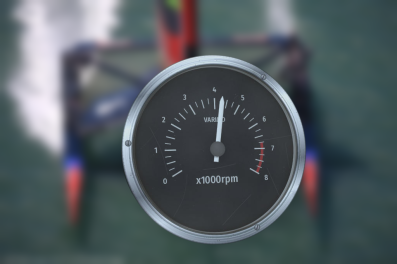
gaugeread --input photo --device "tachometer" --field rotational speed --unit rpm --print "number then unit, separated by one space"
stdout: 4250 rpm
